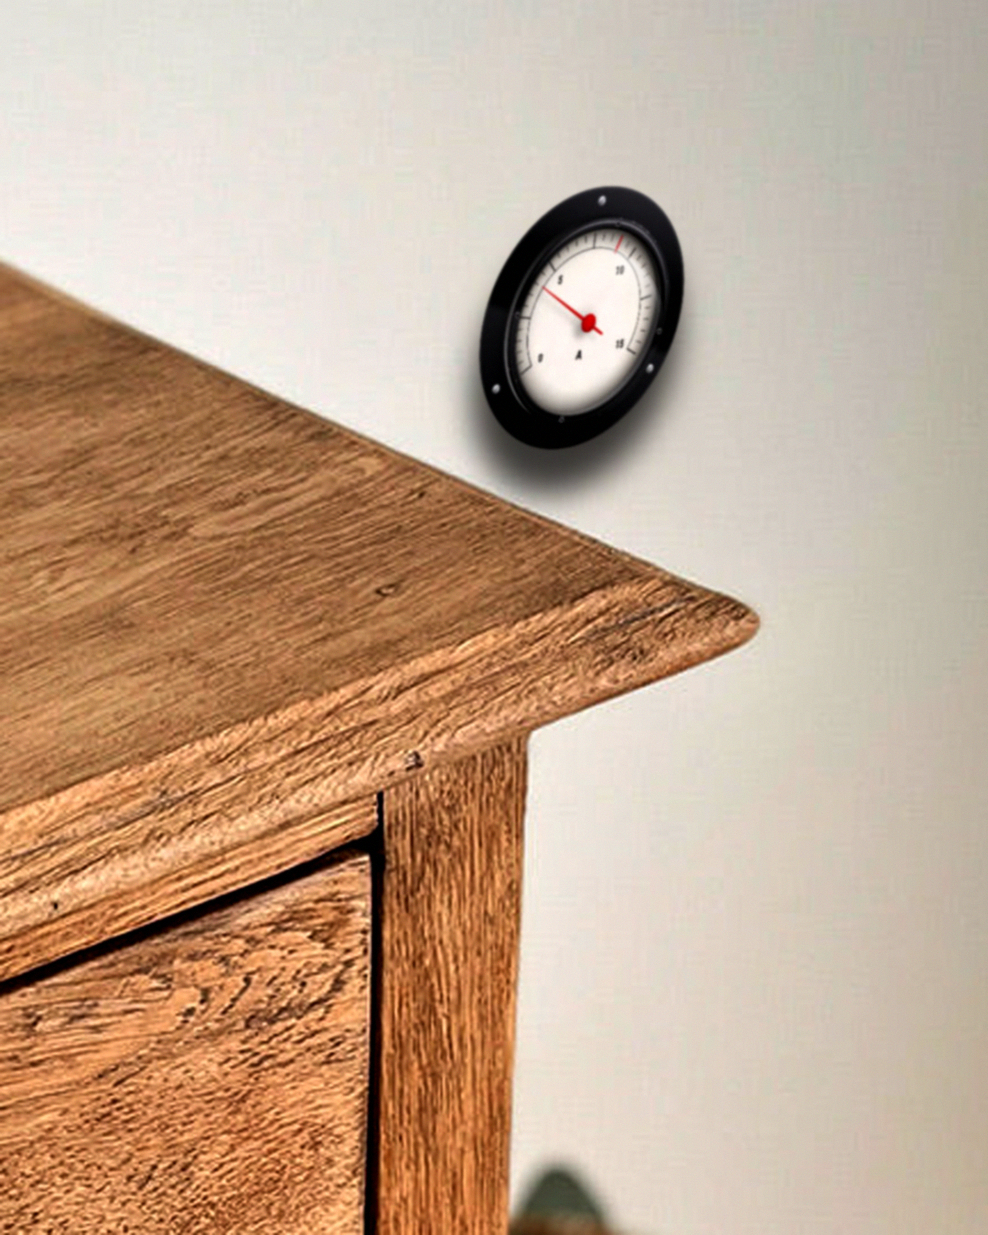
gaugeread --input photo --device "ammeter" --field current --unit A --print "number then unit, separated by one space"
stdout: 4 A
